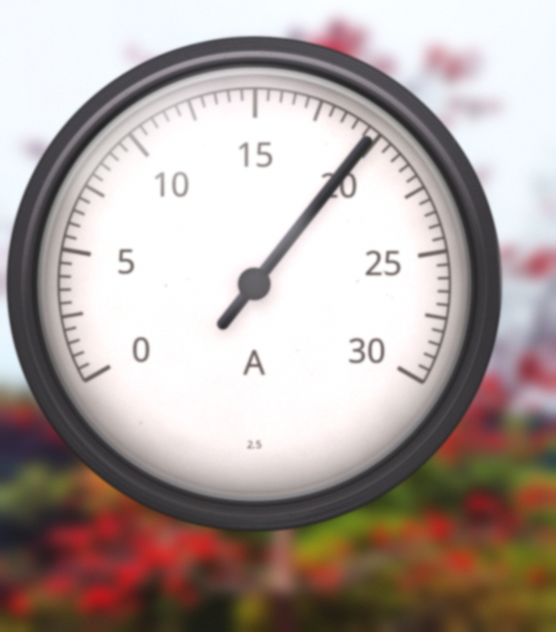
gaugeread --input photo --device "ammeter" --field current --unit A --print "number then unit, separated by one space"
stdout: 19.75 A
